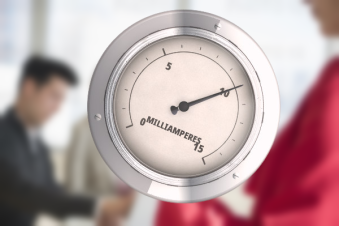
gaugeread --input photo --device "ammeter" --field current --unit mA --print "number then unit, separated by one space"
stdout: 10 mA
